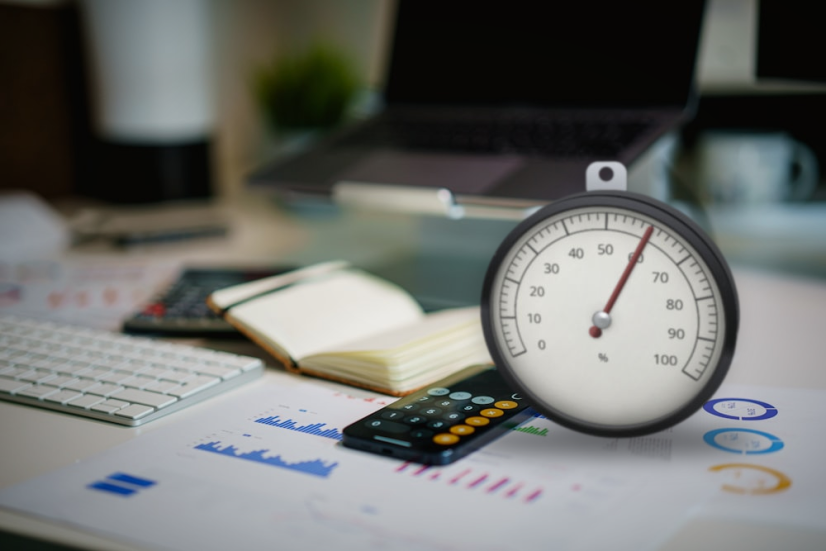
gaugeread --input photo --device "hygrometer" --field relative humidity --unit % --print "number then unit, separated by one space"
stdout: 60 %
